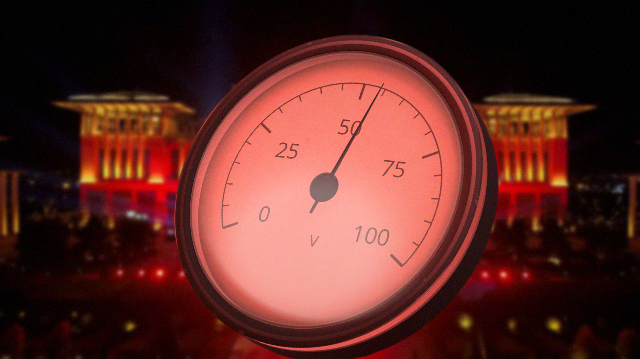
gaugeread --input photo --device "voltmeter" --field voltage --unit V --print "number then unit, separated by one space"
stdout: 55 V
